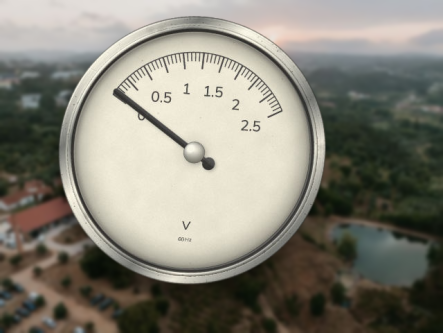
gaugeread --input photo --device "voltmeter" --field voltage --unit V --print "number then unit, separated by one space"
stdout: 0.05 V
